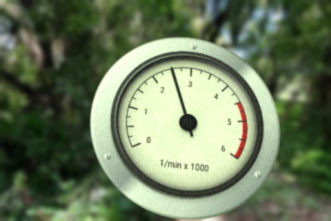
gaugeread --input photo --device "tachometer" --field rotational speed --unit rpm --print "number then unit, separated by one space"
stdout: 2500 rpm
